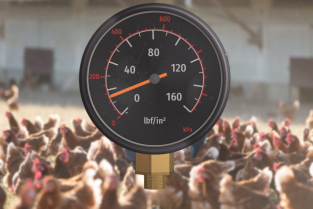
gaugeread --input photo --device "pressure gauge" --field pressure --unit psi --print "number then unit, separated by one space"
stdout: 15 psi
